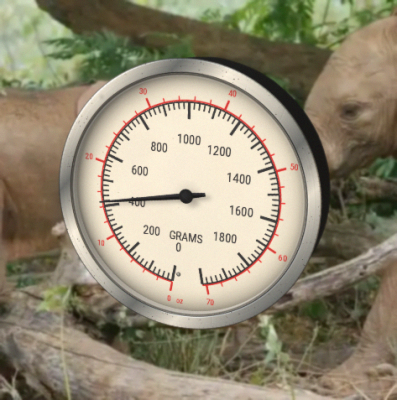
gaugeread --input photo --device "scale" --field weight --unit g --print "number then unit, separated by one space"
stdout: 420 g
